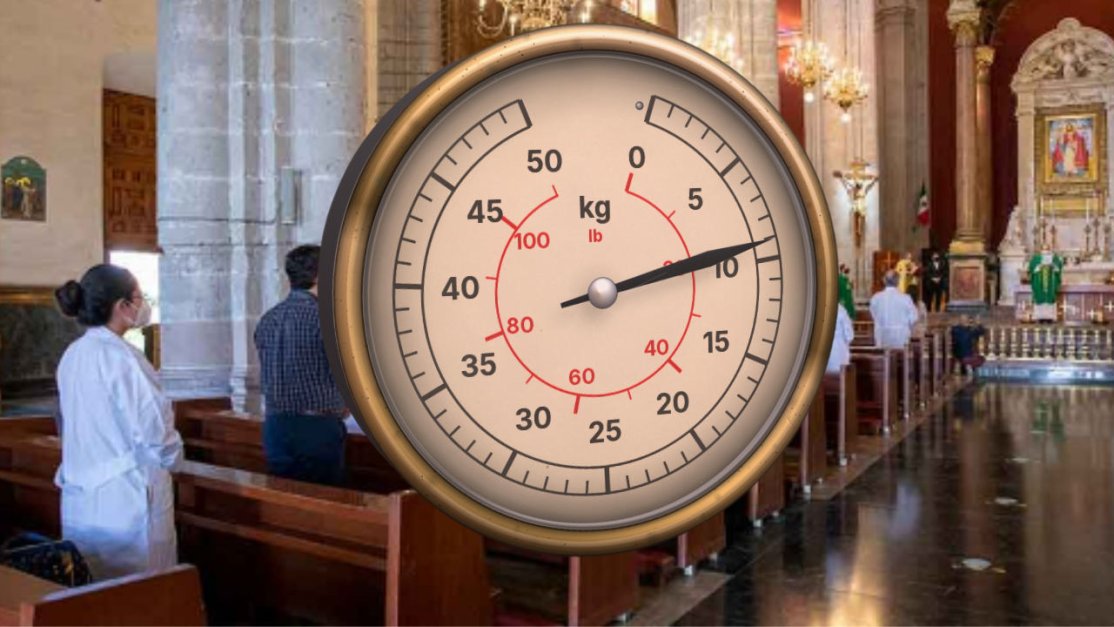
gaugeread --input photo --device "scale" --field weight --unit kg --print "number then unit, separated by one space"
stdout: 9 kg
